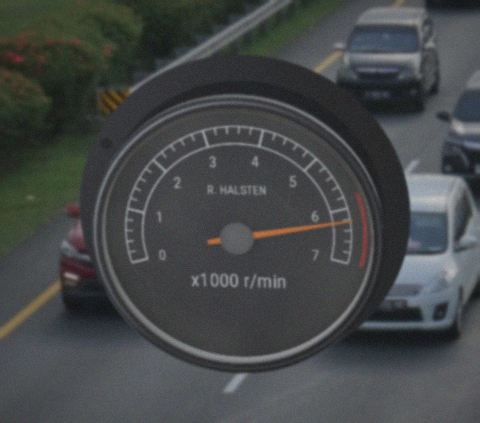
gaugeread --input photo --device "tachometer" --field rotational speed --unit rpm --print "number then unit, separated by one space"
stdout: 6200 rpm
